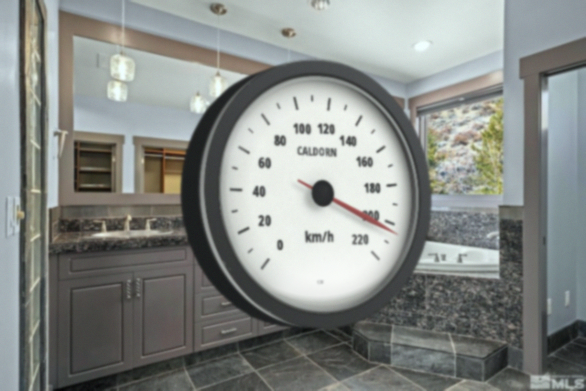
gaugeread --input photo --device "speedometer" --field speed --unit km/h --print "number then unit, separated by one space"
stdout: 205 km/h
